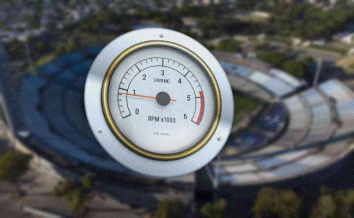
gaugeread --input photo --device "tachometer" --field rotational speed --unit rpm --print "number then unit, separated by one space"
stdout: 800 rpm
